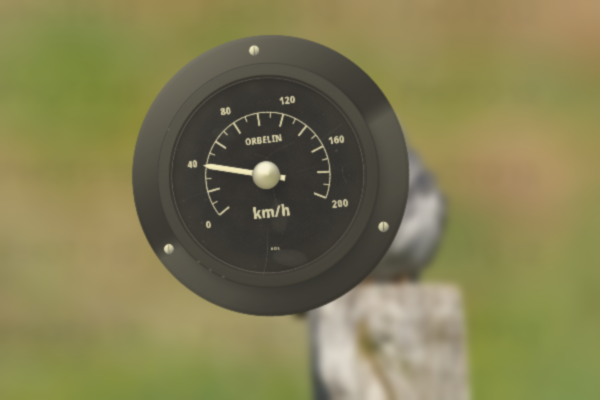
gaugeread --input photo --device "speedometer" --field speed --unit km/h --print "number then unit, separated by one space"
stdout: 40 km/h
